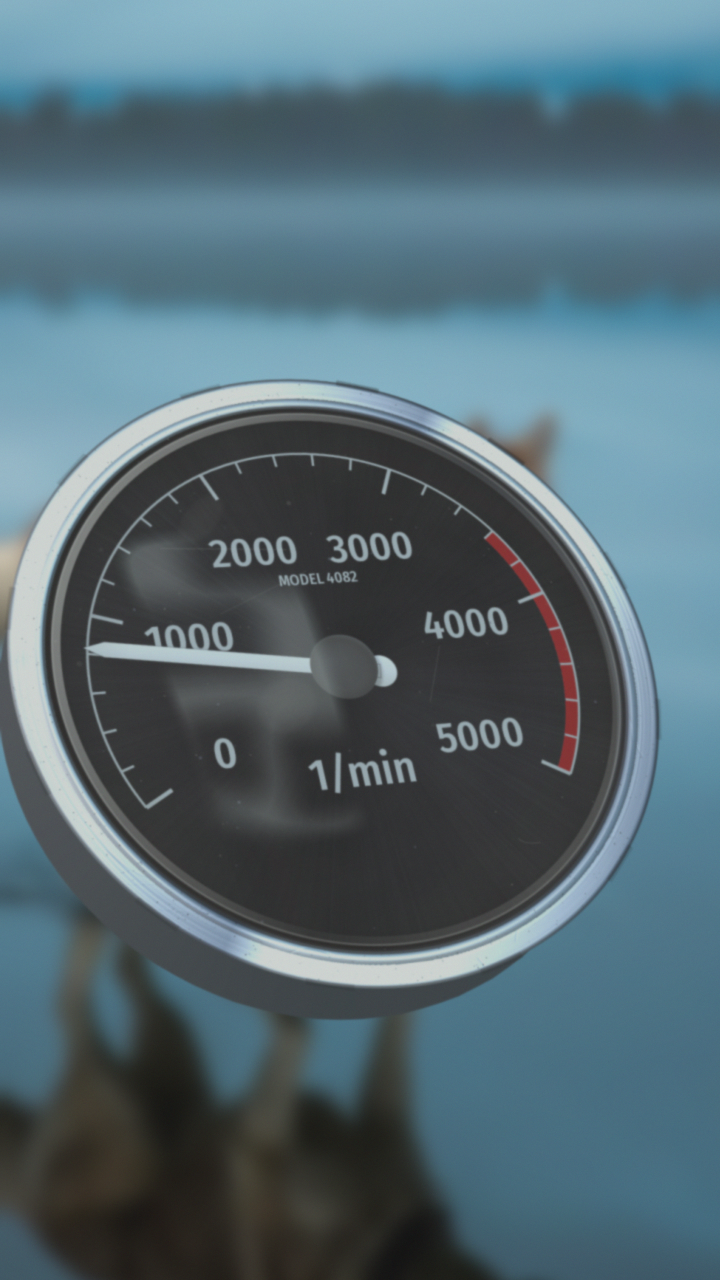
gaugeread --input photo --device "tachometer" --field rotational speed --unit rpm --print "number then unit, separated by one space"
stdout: 800 rpm
